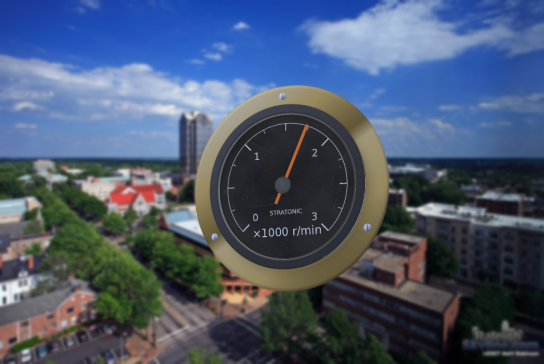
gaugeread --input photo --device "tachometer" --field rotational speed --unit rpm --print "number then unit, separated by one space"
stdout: 1750 rpm
